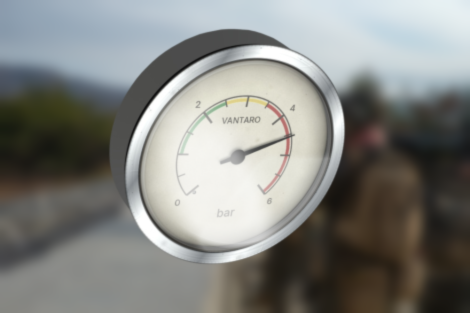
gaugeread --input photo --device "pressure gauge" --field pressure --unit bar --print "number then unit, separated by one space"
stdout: 4.5 bar
